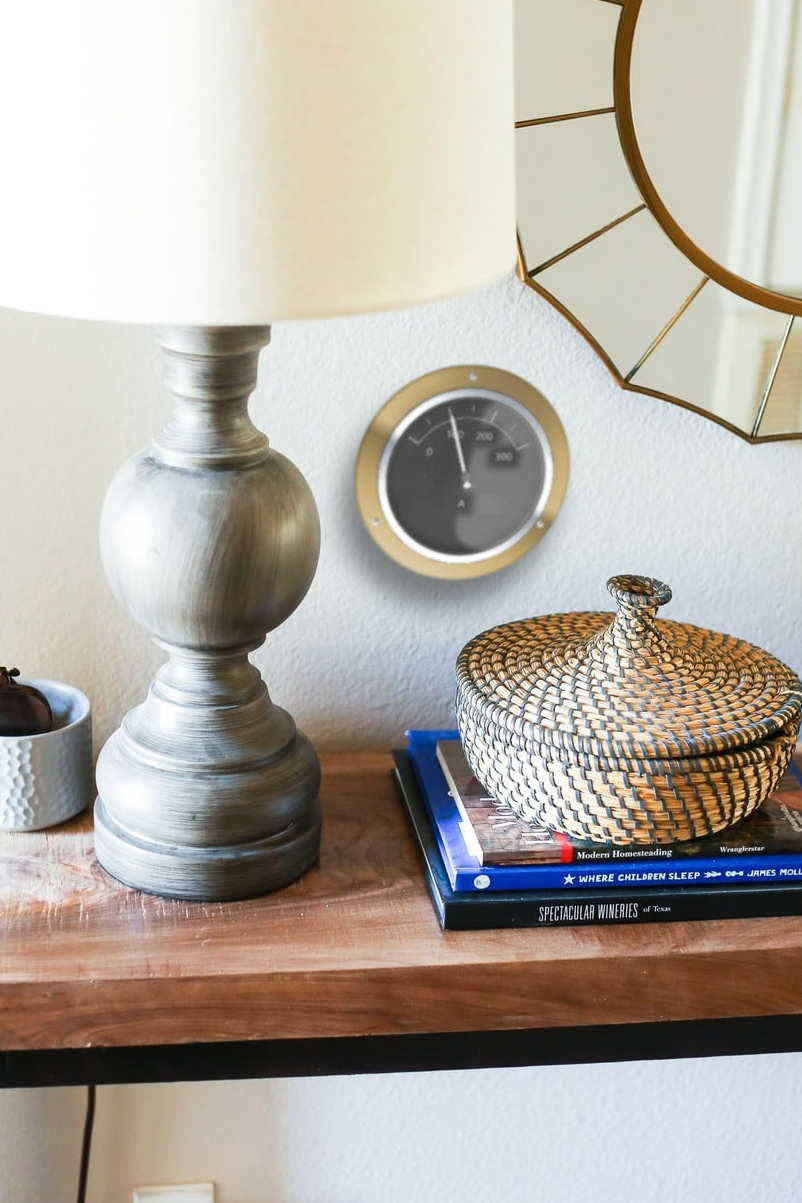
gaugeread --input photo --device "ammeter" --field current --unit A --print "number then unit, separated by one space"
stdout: 100 A
